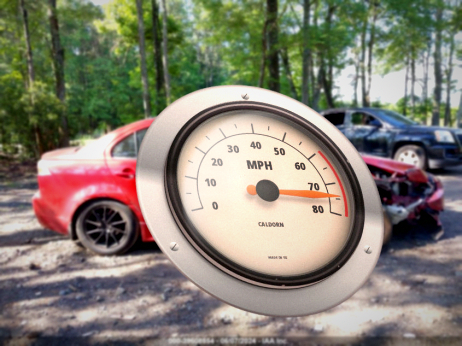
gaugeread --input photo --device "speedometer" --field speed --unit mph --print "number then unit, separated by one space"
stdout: 75 mph
